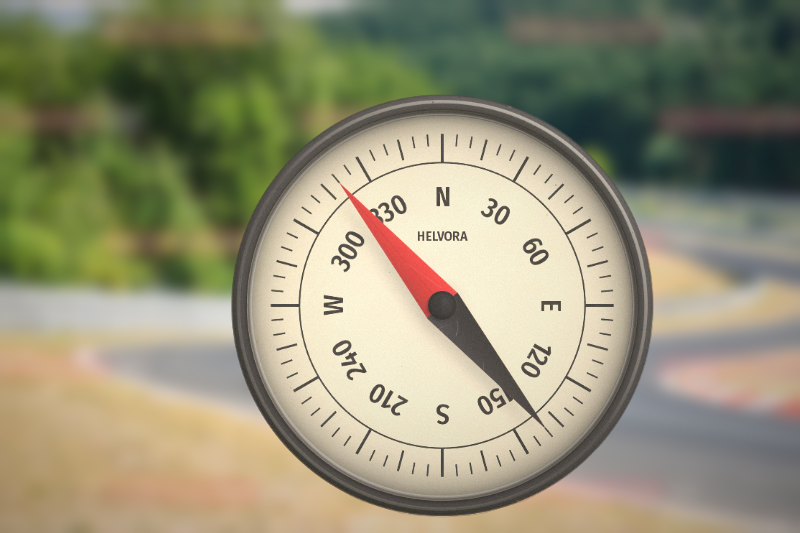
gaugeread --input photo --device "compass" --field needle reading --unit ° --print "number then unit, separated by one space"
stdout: 320 °
